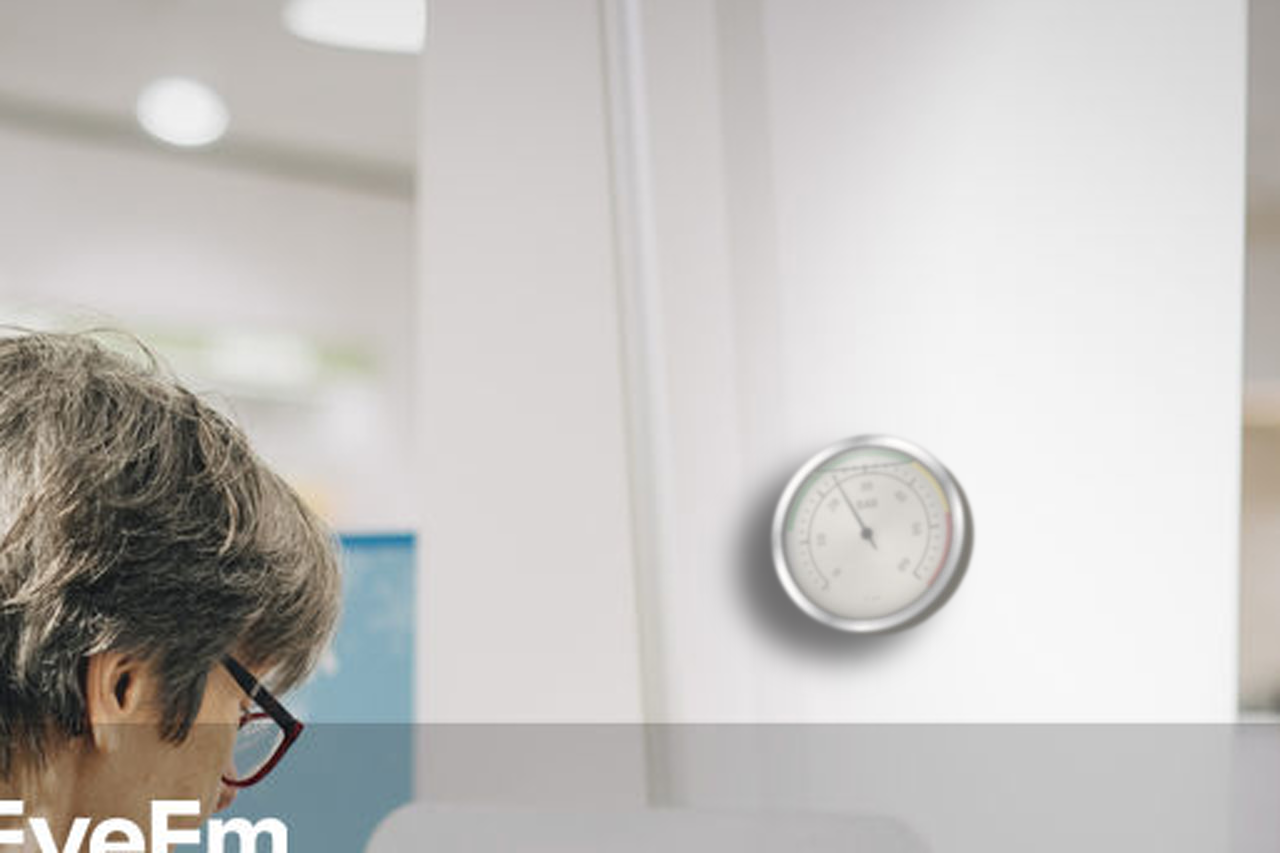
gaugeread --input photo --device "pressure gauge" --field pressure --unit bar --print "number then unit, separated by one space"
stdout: 24 bar
